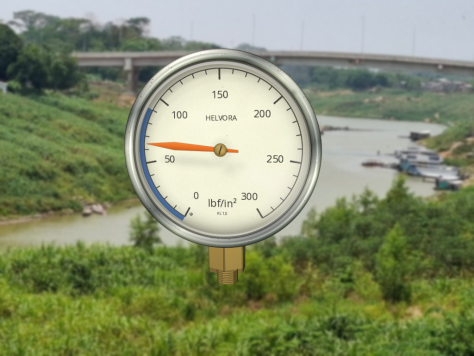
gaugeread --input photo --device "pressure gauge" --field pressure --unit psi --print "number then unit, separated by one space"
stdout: 65 psi
